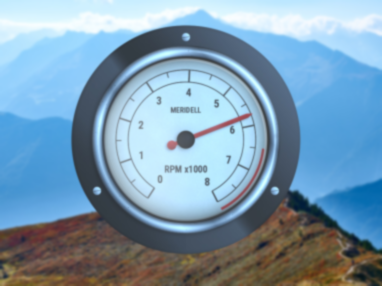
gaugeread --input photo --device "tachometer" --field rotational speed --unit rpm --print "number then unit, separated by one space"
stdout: 5750 rpm
